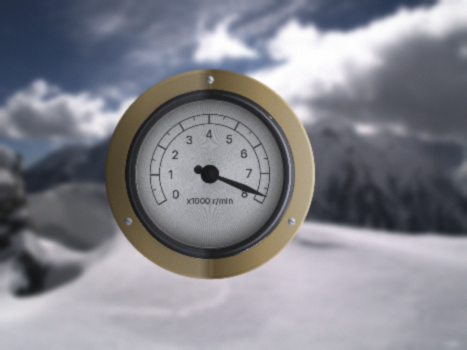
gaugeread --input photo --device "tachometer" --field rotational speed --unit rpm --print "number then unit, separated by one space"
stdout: 7750 rpm
